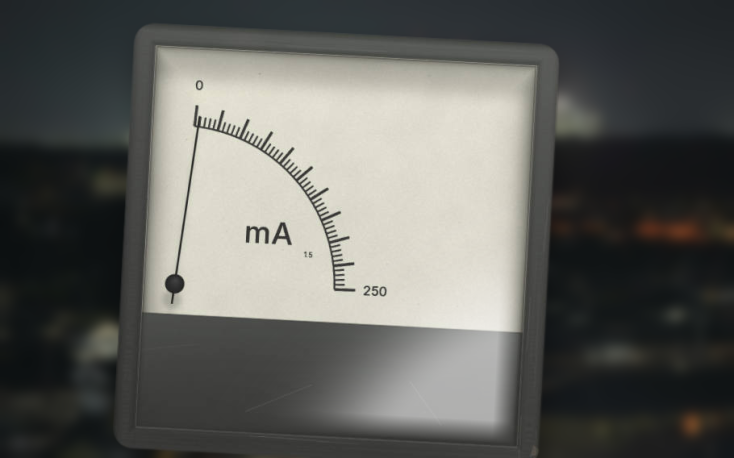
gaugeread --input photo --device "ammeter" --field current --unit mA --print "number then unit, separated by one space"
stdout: 5 mA
